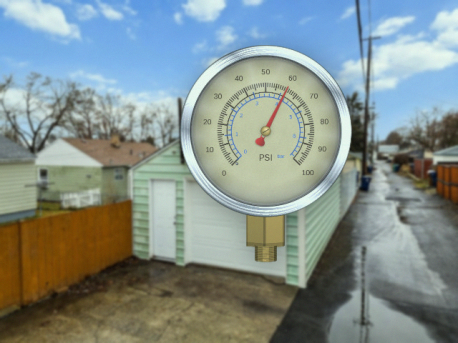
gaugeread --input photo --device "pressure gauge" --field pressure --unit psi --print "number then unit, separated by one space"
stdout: 60 psi
